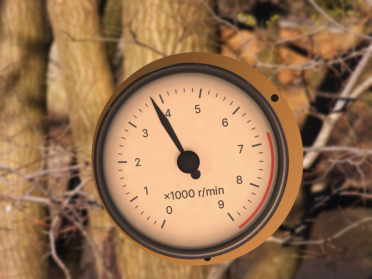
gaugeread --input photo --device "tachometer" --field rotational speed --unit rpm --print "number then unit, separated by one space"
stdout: 3800 rpm
